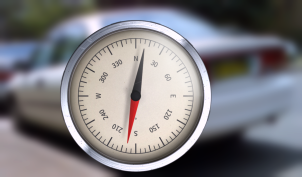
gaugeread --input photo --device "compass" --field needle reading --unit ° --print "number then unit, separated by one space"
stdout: 190 °
